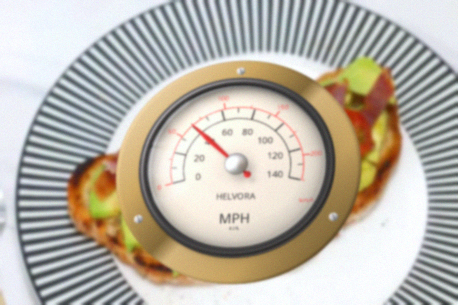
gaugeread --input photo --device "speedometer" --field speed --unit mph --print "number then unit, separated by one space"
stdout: 40 mph
